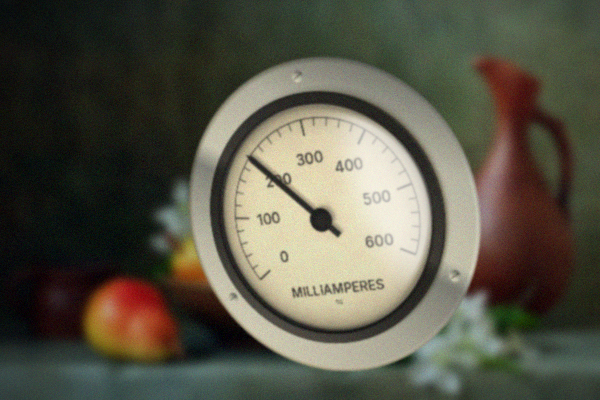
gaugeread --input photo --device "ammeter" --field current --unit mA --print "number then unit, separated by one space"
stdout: 200 mA
